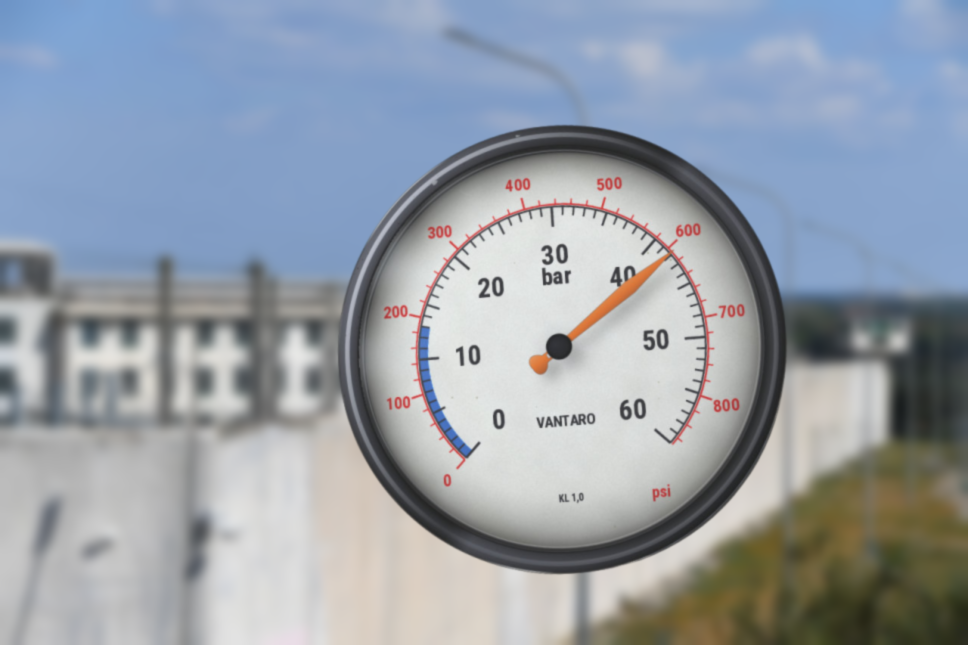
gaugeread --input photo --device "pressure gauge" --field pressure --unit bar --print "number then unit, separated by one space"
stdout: 42 bar
